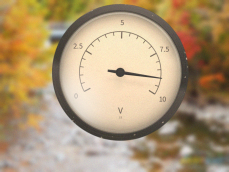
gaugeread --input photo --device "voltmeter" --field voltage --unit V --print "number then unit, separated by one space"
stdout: 9 V
